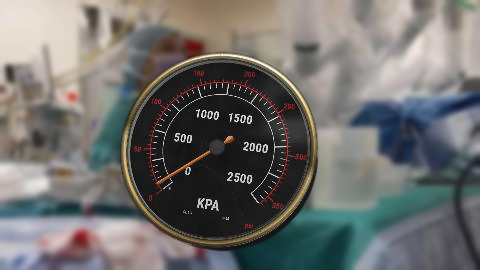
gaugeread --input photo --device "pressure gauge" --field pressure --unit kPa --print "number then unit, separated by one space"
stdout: 50 kPa
